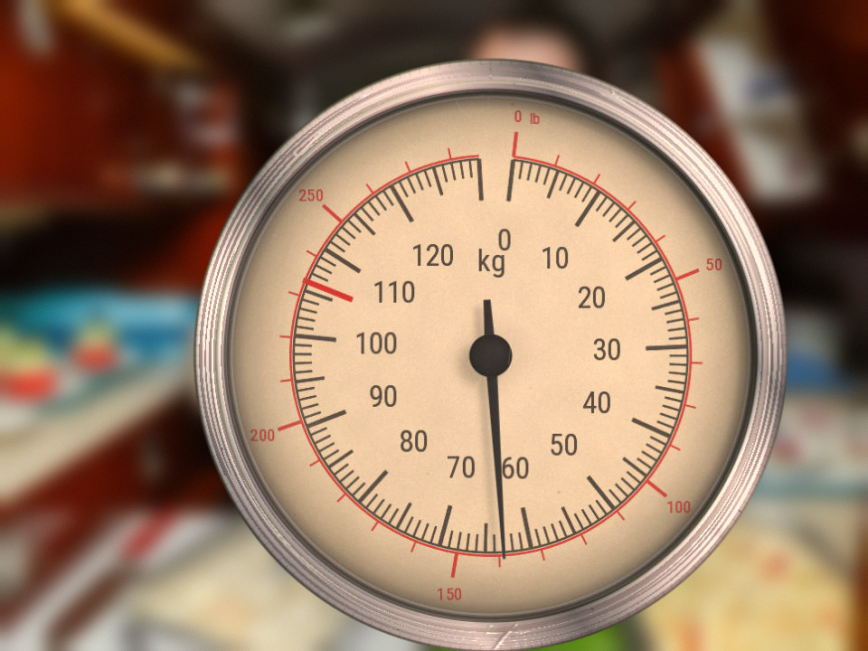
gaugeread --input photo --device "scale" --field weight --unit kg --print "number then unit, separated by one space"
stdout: 63 kg
